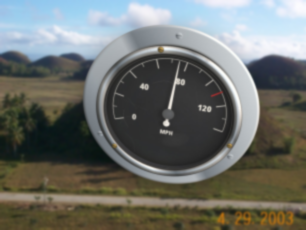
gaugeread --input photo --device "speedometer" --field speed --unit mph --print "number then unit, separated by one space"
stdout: 75 mph
